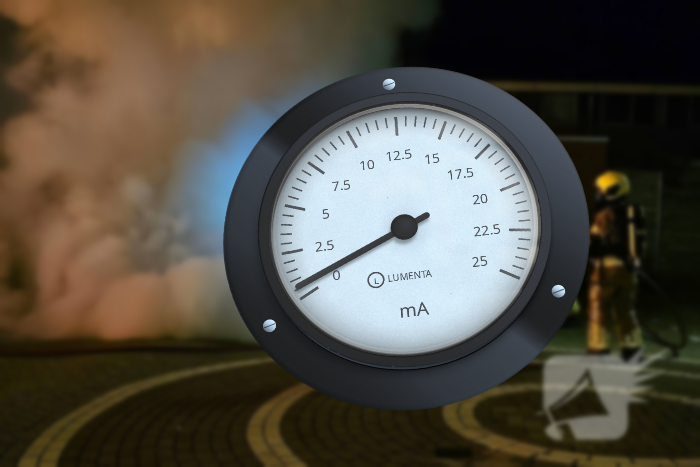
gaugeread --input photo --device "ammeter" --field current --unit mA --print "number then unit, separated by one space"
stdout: 0.5 mA
